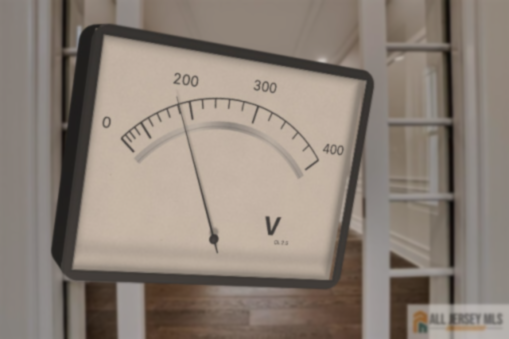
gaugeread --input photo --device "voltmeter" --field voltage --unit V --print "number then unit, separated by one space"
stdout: 180 V
